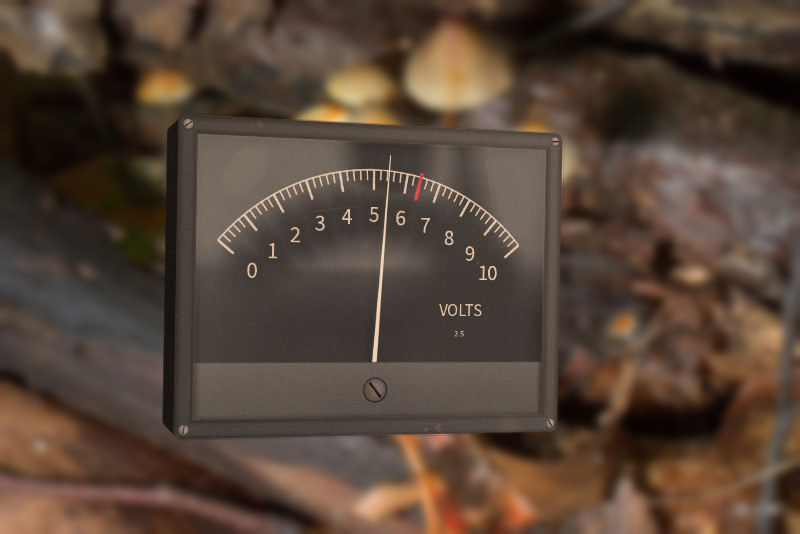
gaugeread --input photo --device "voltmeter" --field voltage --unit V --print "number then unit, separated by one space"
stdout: 5.4 V
